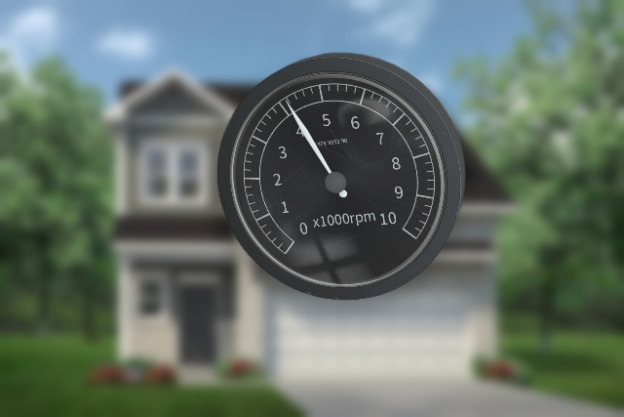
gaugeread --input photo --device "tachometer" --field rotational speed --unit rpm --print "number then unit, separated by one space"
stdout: 4200 rpm
